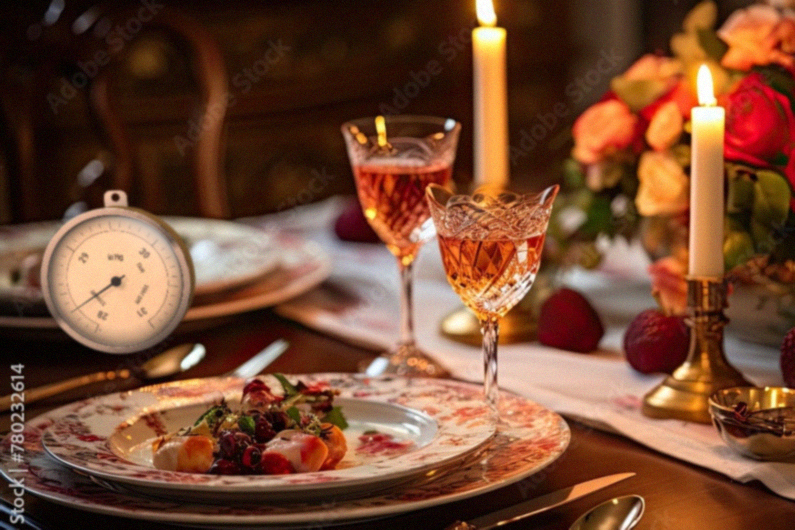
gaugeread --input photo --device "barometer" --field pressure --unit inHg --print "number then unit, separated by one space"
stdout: 28.3 inHg
